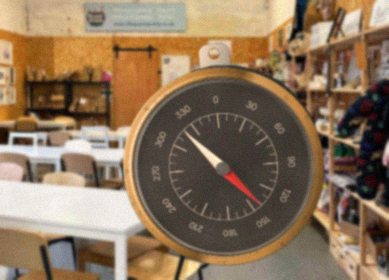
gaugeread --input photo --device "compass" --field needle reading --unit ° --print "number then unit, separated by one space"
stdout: 140 °
